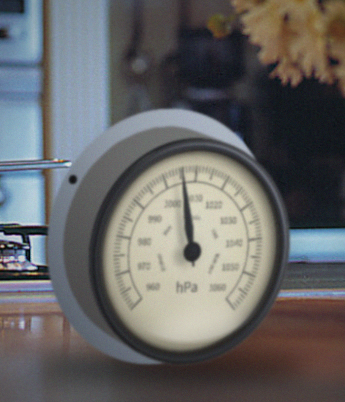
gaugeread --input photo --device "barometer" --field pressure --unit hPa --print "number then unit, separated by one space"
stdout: 1005 hPa
